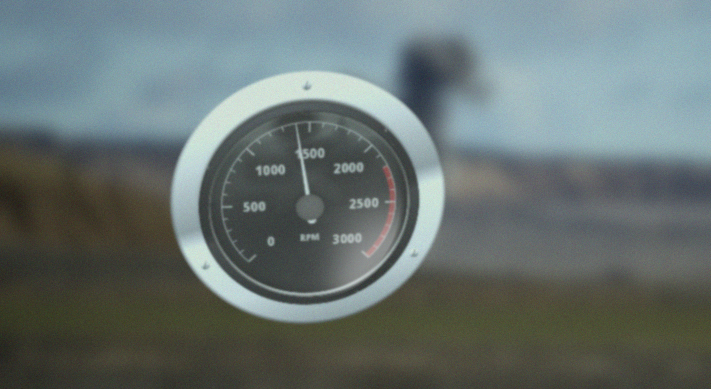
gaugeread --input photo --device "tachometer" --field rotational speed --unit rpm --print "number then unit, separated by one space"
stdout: 1400 rpm
